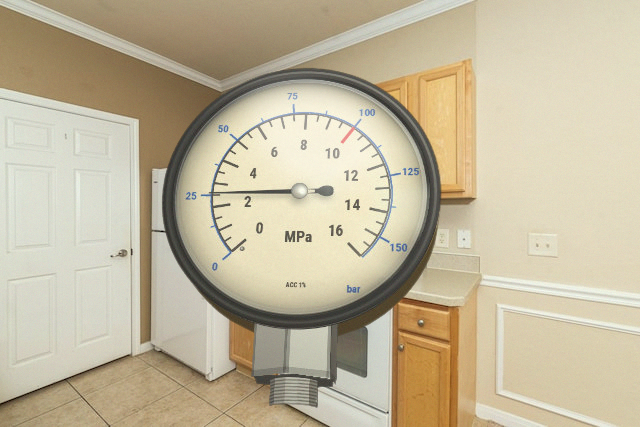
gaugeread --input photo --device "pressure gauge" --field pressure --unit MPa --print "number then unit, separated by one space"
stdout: 2.5 MPa
